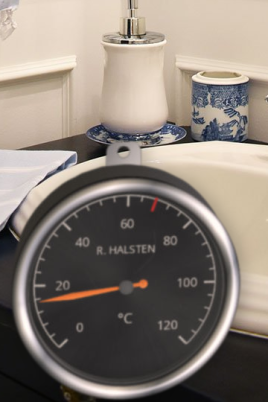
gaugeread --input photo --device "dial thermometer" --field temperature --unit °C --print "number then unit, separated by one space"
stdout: 16 °C
